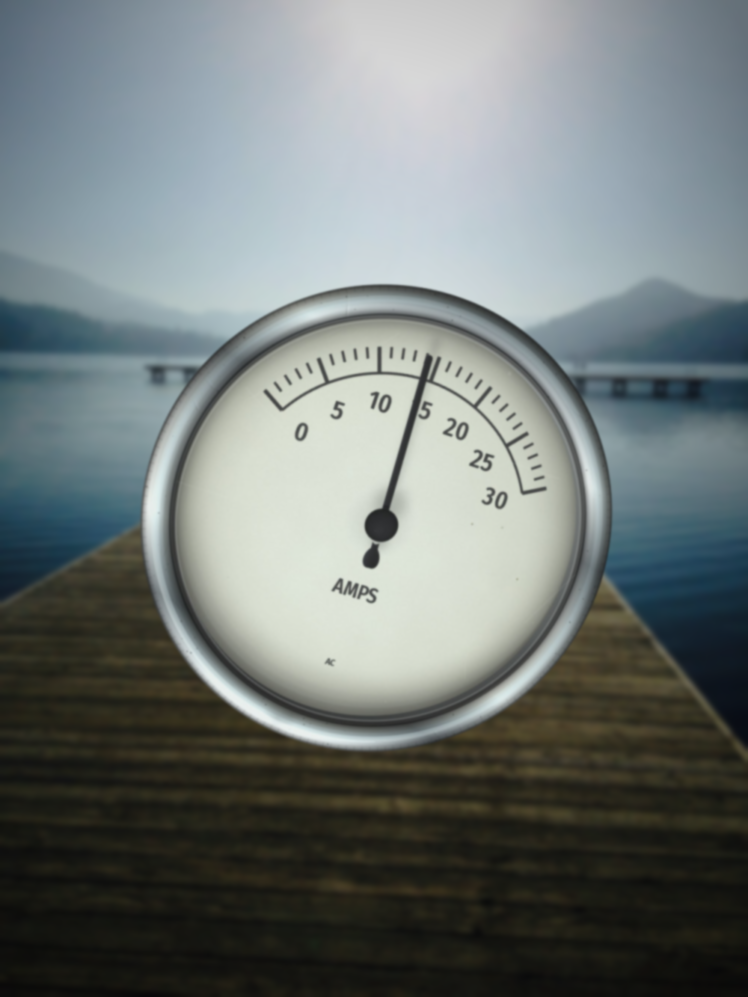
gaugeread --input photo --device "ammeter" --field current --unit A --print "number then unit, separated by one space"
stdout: 14 A
